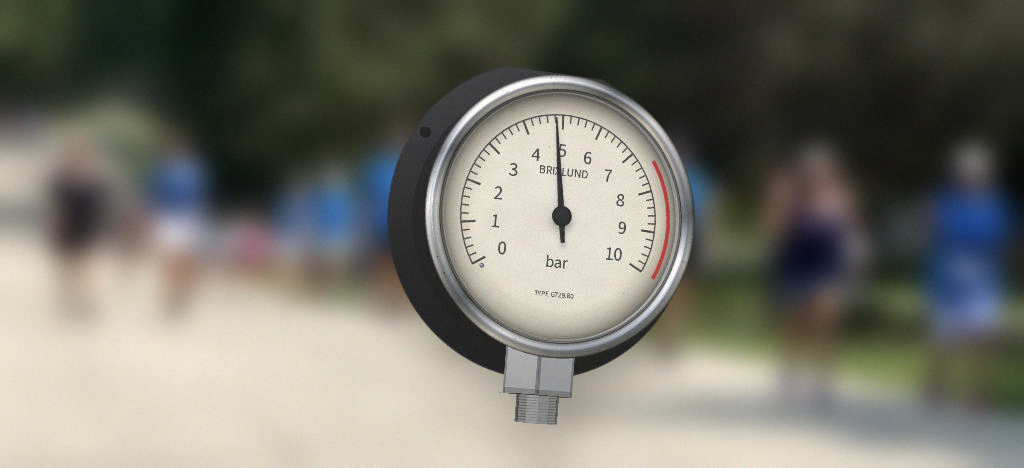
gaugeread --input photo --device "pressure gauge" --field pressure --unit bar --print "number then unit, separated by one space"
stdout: 4.8 bar
